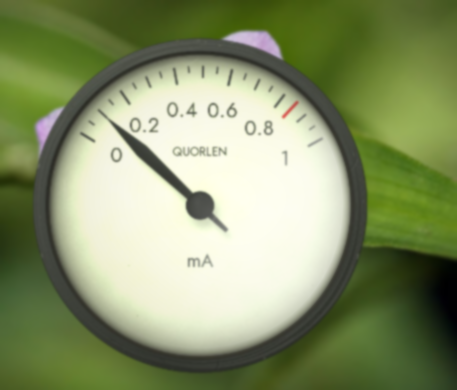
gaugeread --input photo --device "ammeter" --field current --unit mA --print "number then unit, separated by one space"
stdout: 0.1 mA
